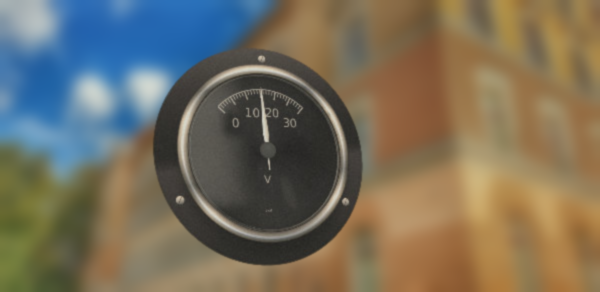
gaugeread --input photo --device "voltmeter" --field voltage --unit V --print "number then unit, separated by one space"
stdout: 15 V
